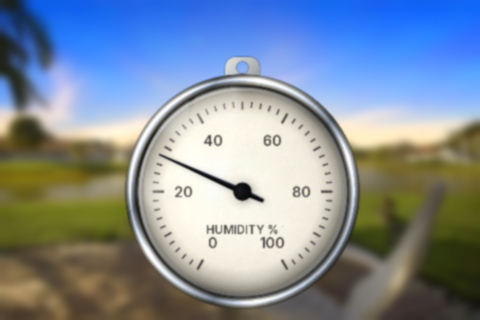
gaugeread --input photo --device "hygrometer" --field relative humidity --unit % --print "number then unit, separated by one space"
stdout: 28 %
